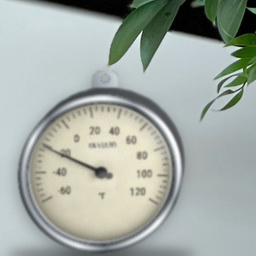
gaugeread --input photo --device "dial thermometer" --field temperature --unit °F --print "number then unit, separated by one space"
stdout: -20 °F
